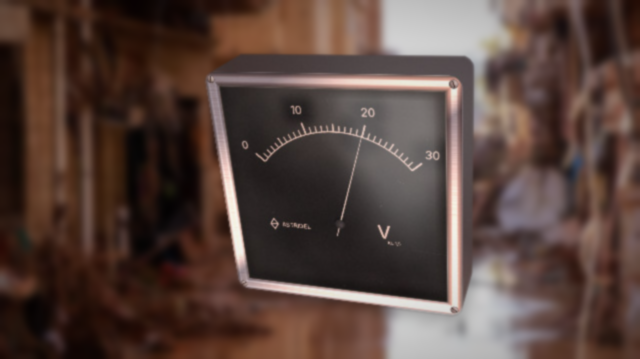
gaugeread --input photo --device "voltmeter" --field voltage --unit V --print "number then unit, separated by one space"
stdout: 20 V
